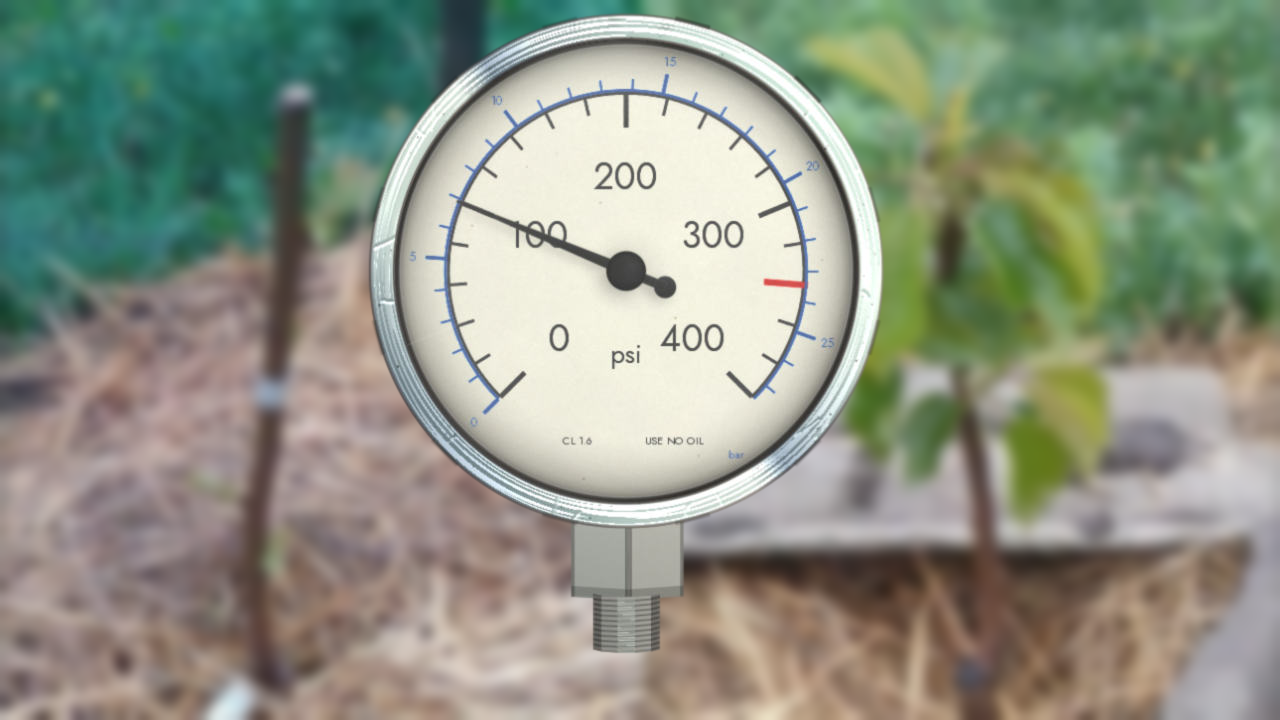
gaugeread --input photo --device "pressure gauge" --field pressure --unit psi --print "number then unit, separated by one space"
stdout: 100 psi
